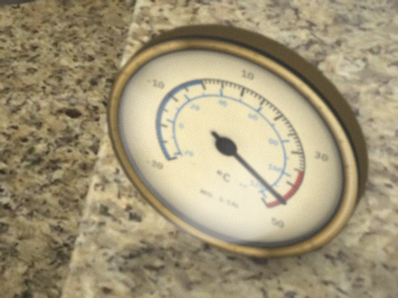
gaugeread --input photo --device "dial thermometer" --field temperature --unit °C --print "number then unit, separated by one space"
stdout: 45 °C
